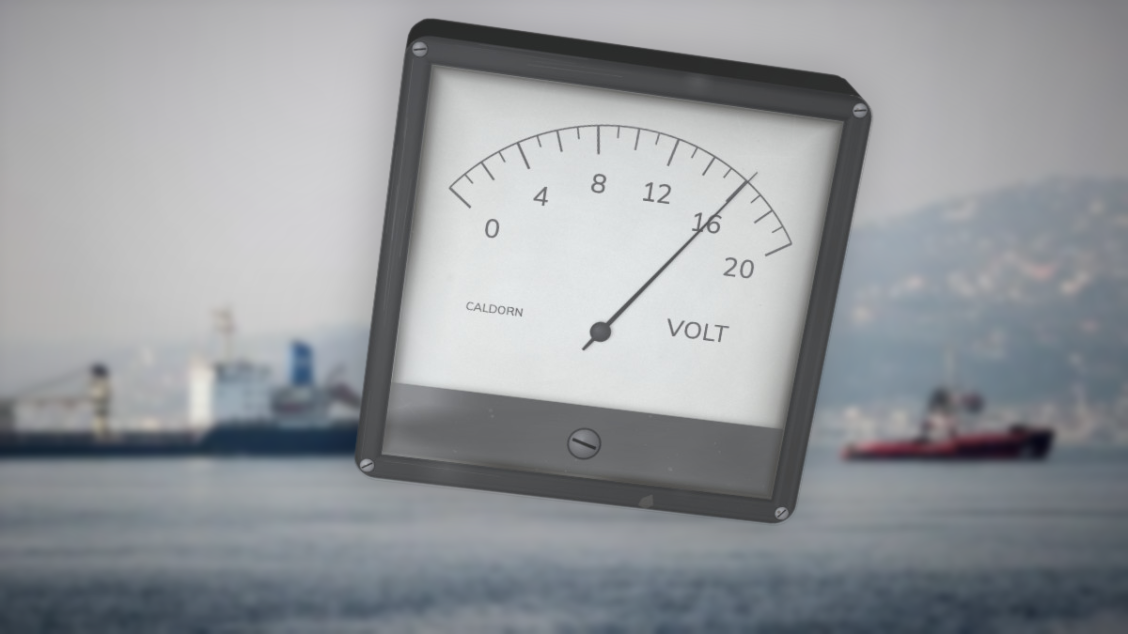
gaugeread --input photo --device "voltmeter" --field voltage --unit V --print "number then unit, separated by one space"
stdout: 16 V
